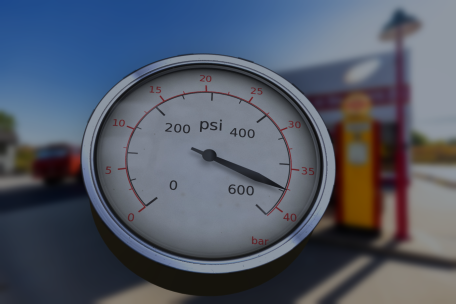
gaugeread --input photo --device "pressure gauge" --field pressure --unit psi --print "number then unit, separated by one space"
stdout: 550 psi
